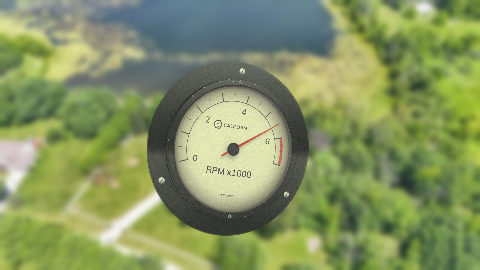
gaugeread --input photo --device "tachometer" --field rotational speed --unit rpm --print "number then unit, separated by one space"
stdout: 5500 rpm
